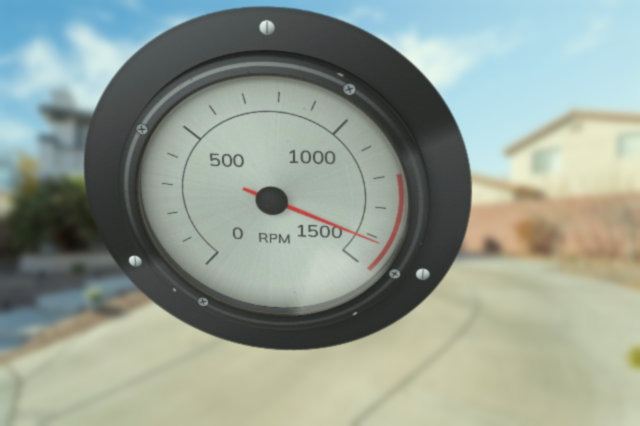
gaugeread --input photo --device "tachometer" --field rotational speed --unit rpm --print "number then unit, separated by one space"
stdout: 1400 rpm
